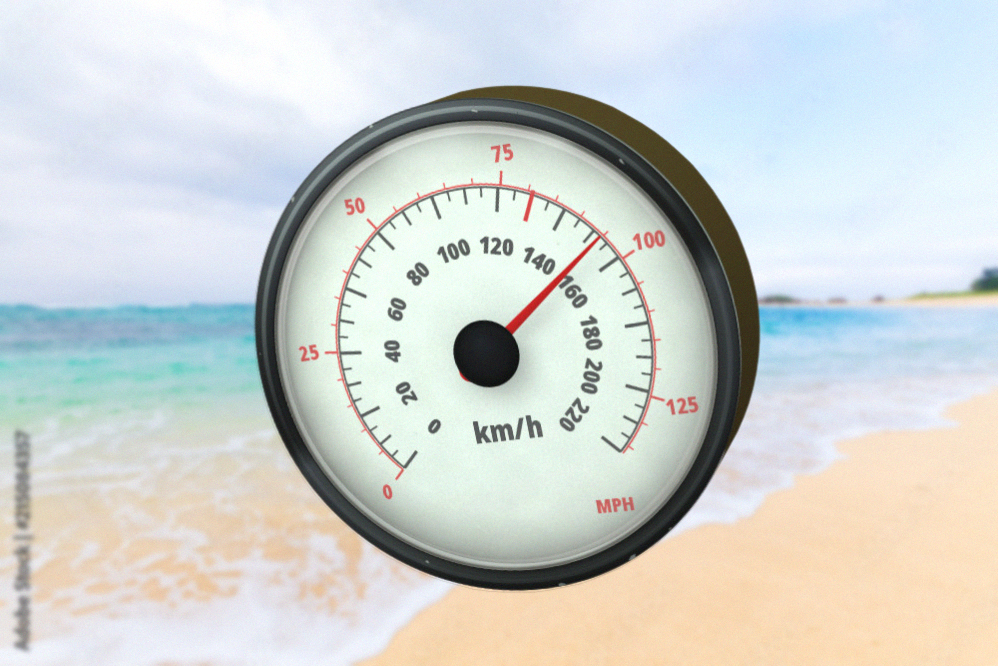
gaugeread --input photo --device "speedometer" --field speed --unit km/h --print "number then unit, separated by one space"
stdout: 152.5 km/h
